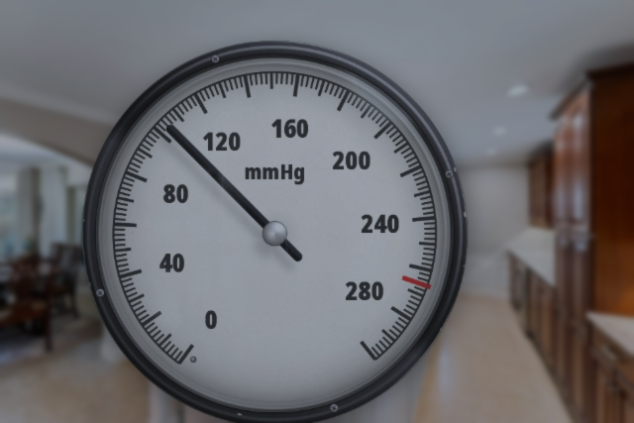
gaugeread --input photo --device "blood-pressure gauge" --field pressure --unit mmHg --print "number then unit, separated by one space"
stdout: 104 mmHg
